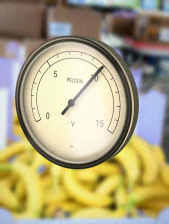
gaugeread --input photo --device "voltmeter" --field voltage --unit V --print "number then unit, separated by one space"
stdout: 10 V
